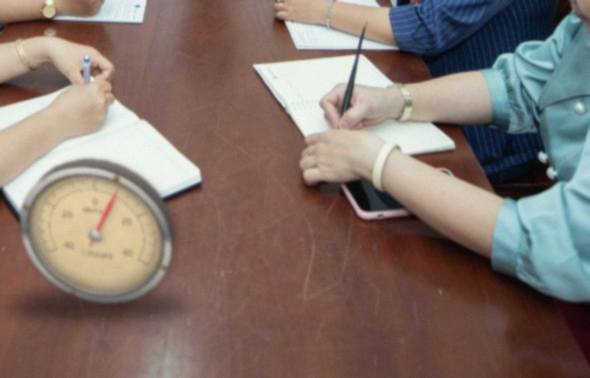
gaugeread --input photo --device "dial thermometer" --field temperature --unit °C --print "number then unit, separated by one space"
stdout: 8 °C
